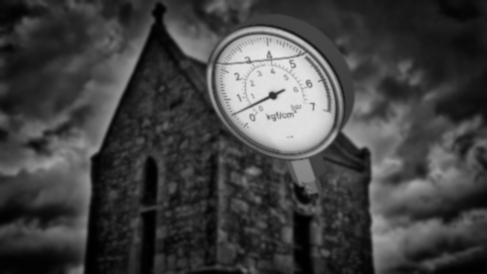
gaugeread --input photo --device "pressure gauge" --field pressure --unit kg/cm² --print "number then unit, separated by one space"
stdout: 0.5 kg/cm²
